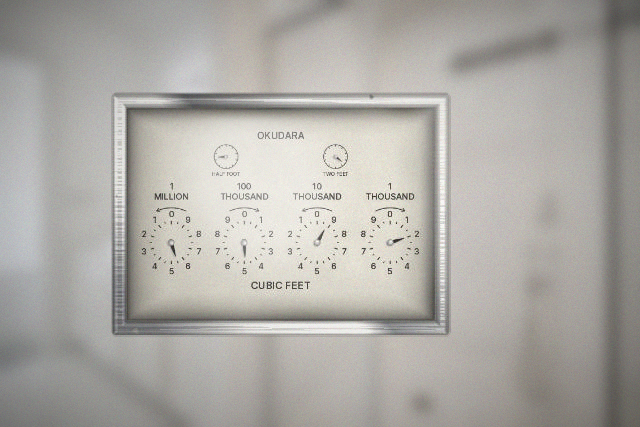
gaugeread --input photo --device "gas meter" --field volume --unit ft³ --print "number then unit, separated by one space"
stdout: 549200 ft³
